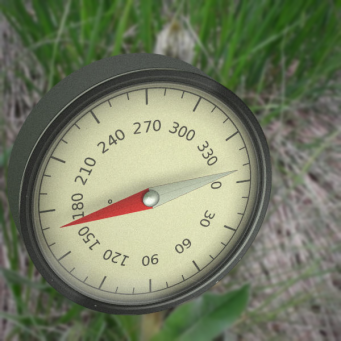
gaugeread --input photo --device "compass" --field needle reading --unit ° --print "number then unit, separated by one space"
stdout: 170 °
